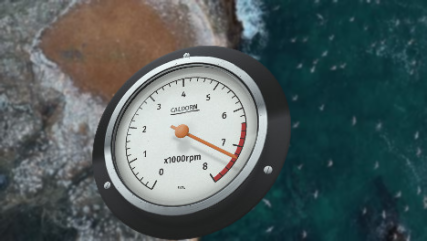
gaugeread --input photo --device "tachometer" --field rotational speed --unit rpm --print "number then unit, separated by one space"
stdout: 7300 rpm
